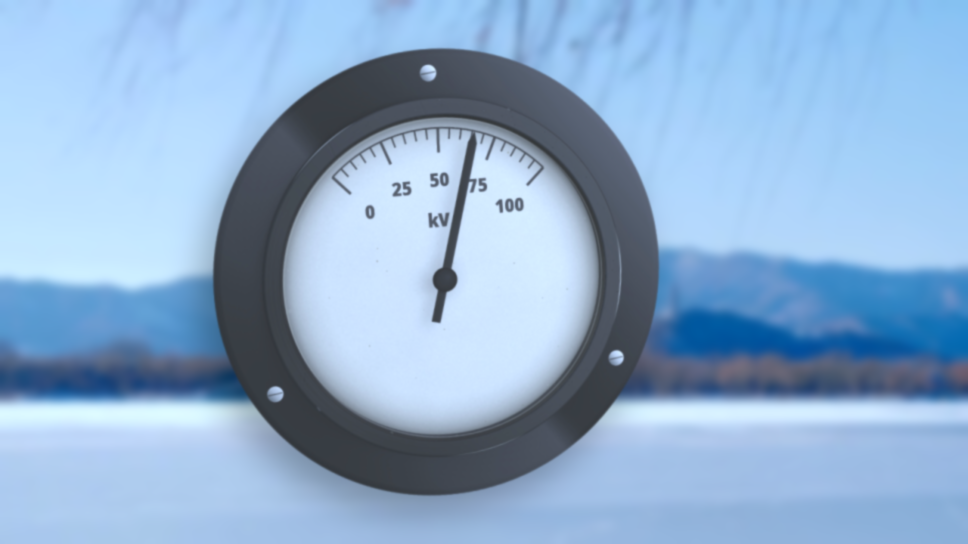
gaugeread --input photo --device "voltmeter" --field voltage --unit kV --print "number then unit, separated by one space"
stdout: 65 kV
